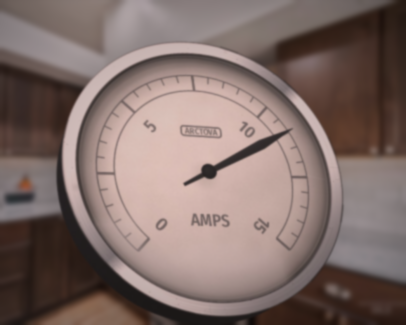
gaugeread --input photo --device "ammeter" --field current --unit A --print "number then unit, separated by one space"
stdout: 11 A
